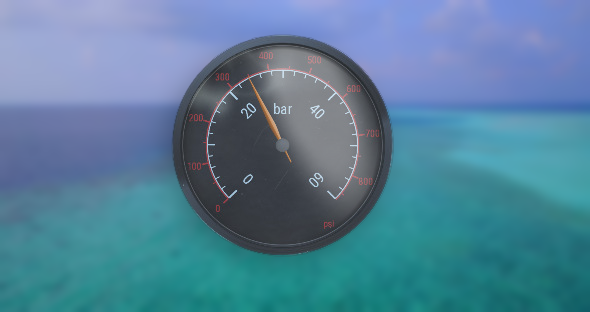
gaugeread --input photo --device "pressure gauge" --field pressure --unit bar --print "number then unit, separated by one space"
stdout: 24 bar
